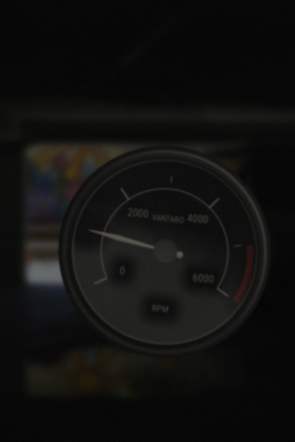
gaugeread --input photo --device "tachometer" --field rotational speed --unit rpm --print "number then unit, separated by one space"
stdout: 1000 rpm
